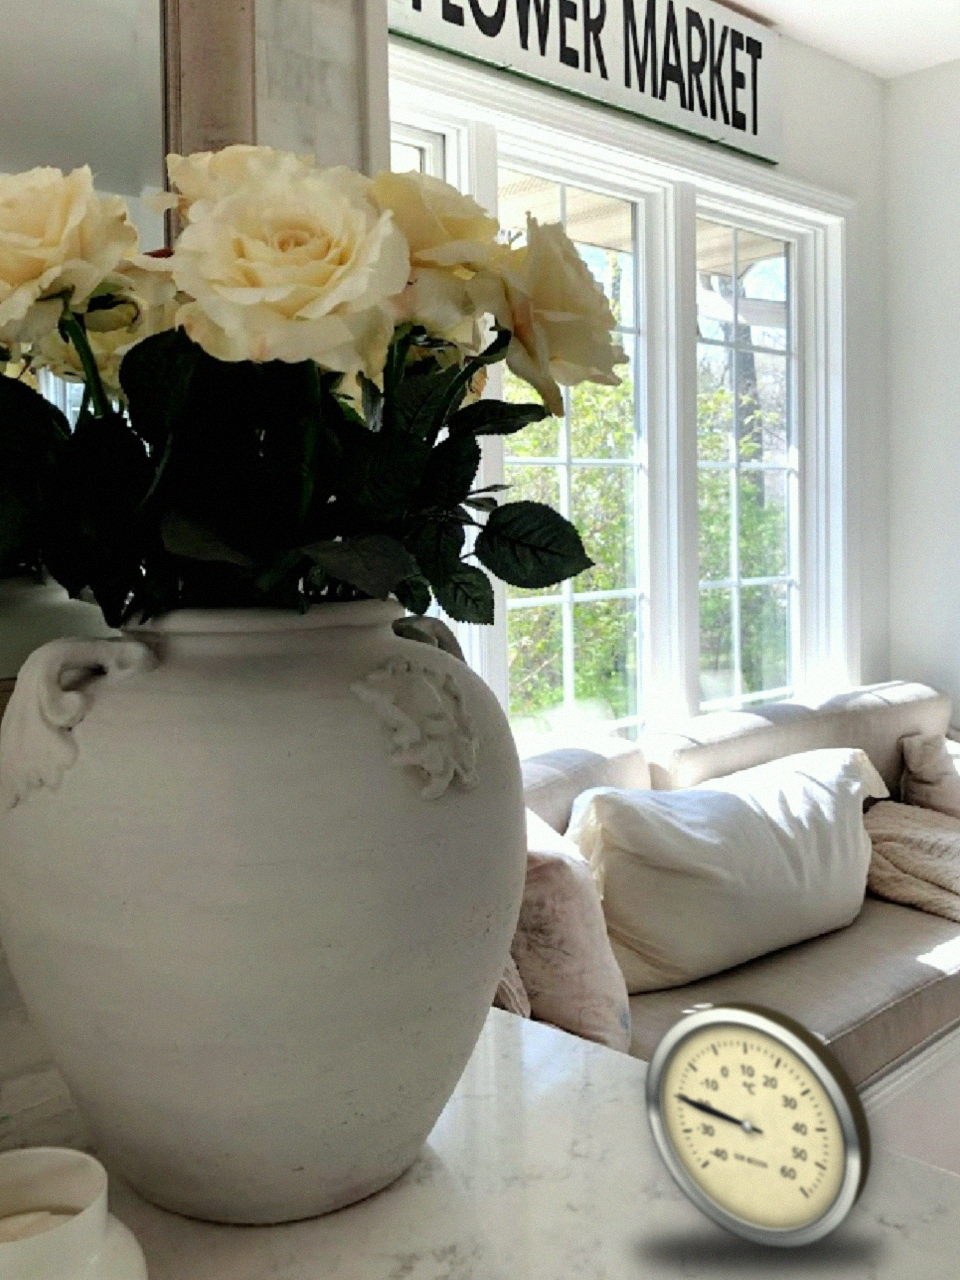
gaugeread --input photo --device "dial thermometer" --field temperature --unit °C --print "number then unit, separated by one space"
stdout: -20 °C
